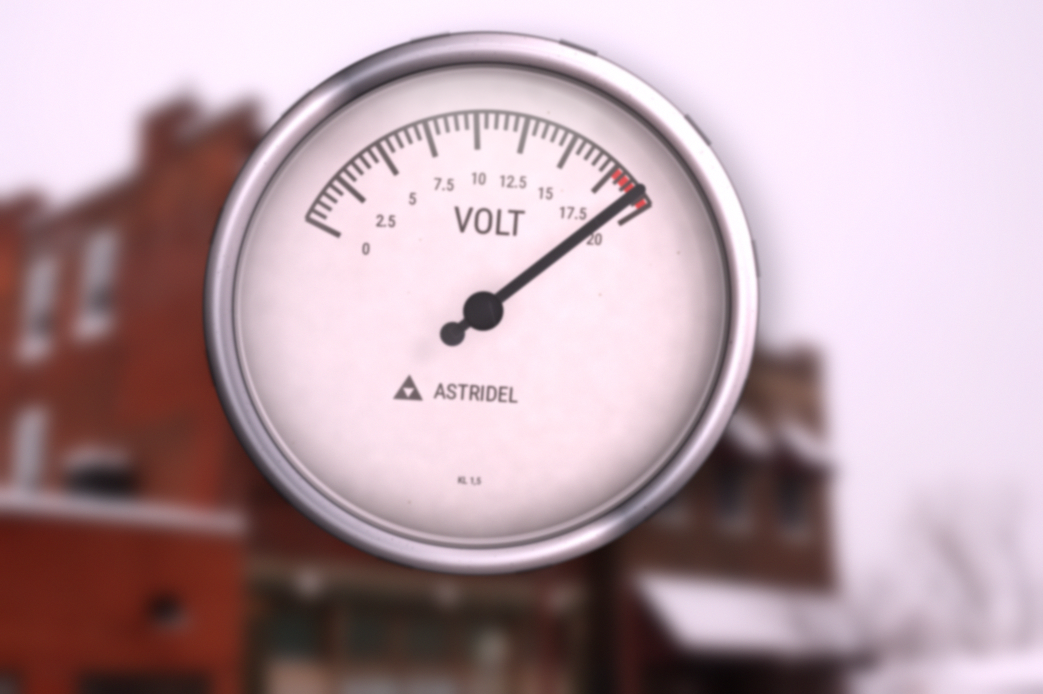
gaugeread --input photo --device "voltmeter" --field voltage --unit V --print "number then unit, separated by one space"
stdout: 19 V
